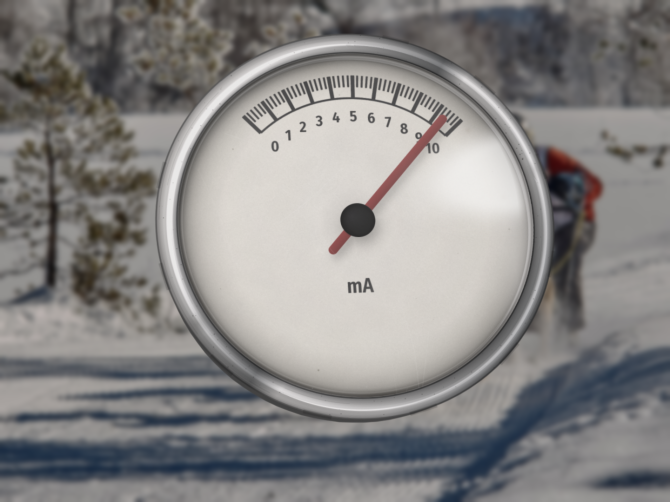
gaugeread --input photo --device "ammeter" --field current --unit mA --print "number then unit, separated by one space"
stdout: 9.4 mA
